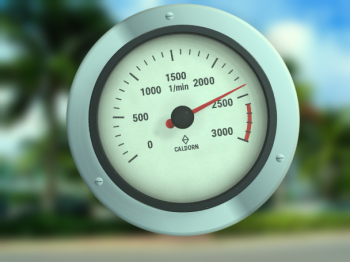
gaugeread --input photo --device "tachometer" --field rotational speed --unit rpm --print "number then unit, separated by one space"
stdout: 2400 rpm
